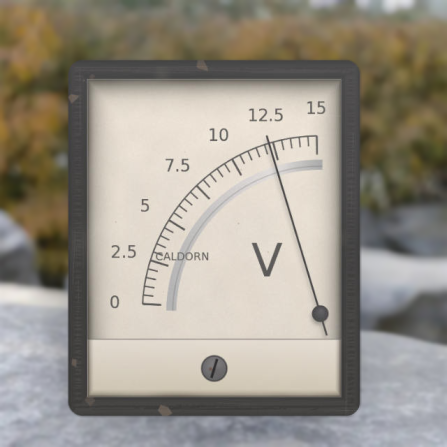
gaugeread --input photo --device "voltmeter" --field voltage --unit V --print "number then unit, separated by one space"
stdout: 12.25 V
